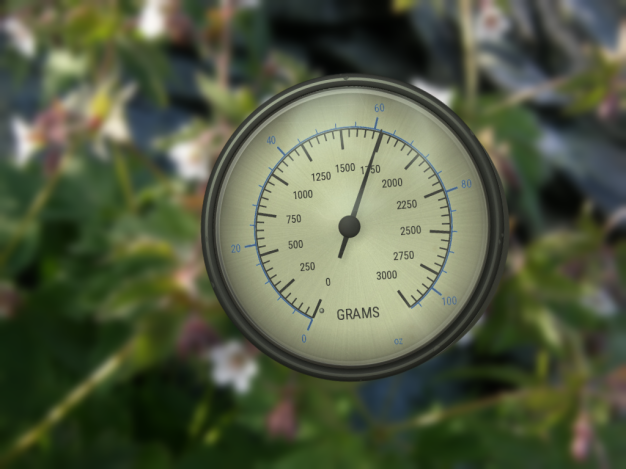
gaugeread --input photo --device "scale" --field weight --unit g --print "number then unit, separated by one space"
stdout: 1750 g
